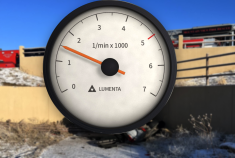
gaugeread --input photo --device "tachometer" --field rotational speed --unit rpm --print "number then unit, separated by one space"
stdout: 1500 rpm
